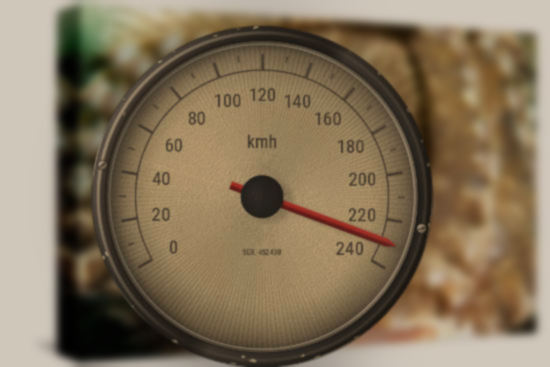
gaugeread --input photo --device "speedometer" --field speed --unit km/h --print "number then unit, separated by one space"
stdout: 230 km/h
